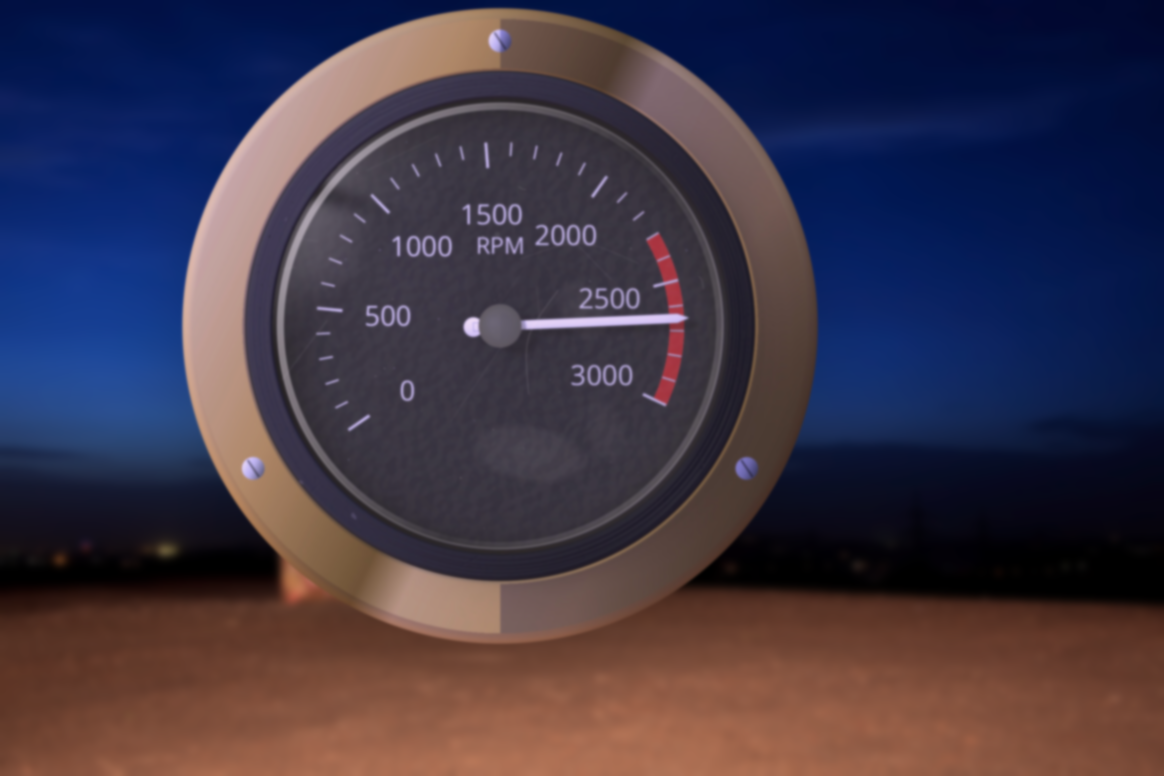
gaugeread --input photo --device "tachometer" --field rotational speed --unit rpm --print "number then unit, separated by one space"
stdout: 2650 rpm
